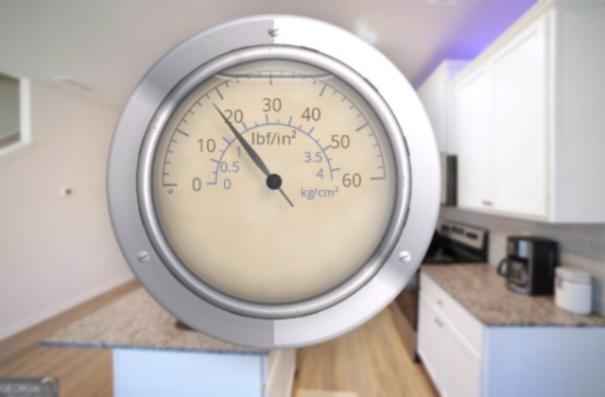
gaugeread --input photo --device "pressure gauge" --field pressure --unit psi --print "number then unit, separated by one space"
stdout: 18 psi
